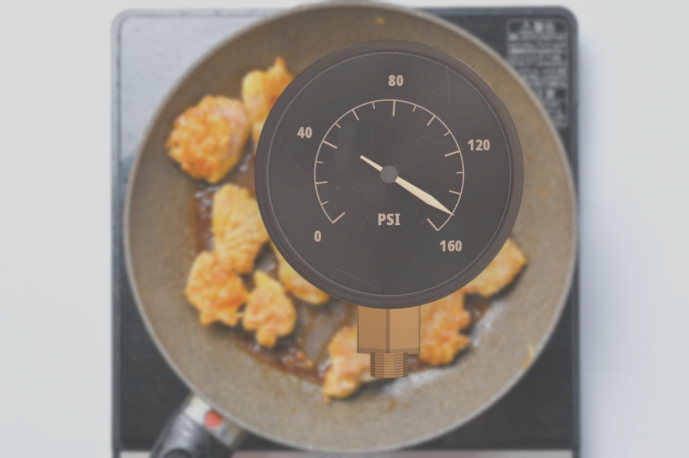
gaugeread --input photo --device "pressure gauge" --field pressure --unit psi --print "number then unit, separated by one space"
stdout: 150 psi
